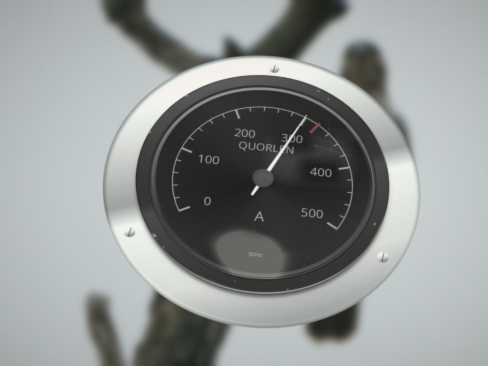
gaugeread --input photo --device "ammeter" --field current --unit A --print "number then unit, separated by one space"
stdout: 300 A
